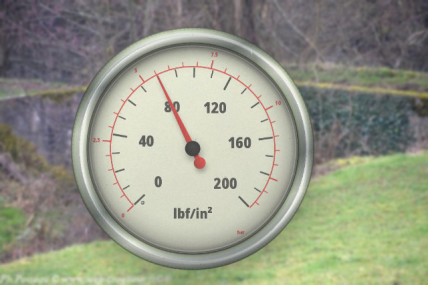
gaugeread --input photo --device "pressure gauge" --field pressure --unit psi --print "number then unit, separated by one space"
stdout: 80 psi
